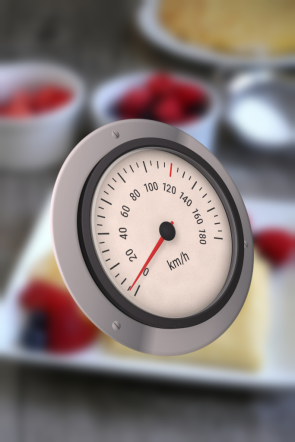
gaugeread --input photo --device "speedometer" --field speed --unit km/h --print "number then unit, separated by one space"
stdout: 5 km/h
